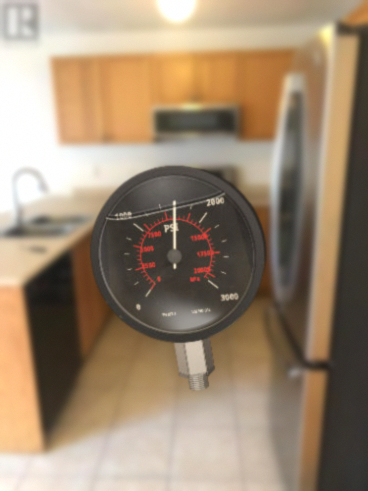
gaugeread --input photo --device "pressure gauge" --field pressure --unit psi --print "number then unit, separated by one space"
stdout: 1600 psi
